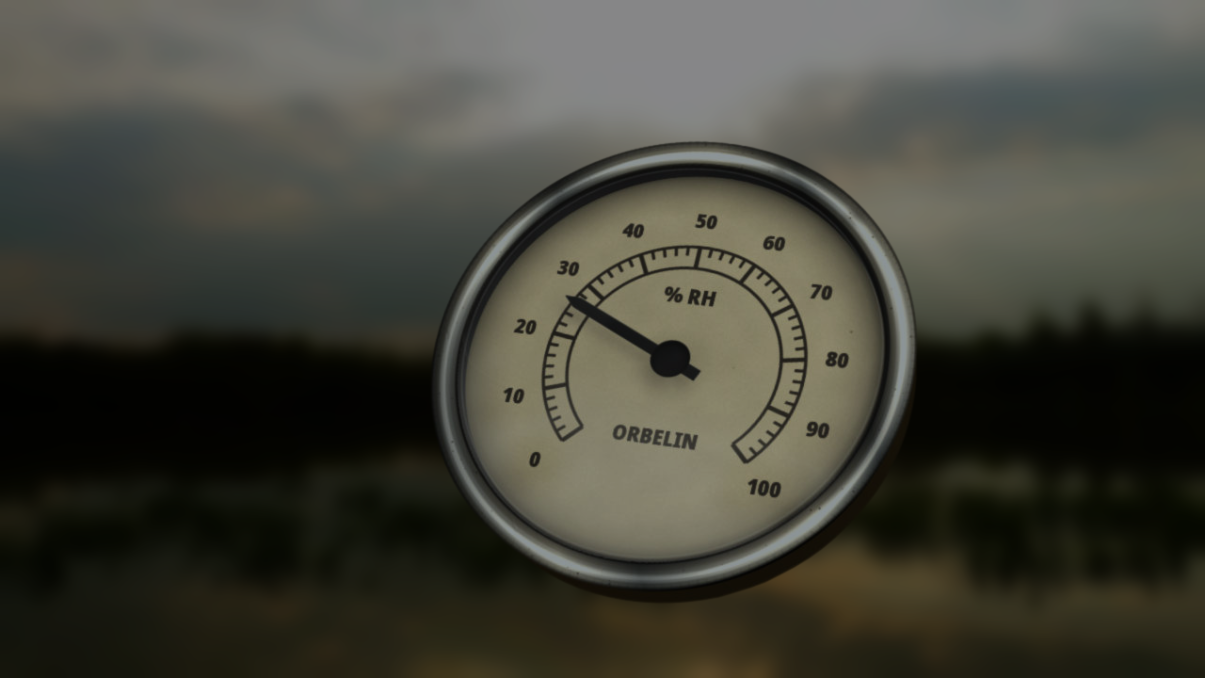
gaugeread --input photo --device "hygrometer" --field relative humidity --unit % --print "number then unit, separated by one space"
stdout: 26 %
